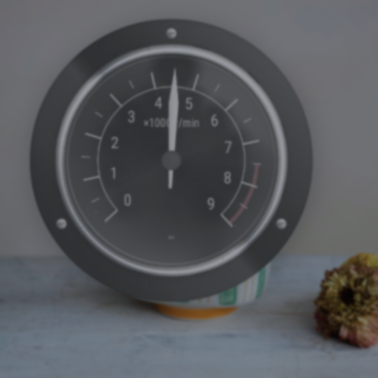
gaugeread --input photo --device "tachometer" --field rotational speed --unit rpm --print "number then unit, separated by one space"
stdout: 4500 rpm
